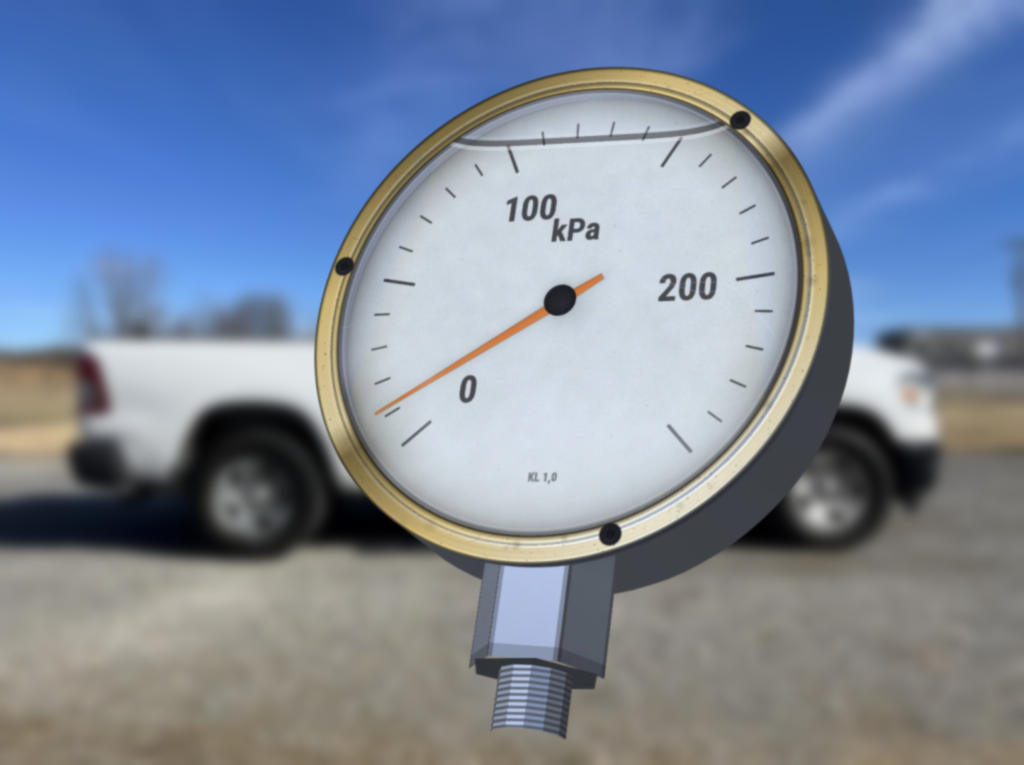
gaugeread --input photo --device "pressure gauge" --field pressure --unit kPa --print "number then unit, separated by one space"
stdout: 10 kPa
